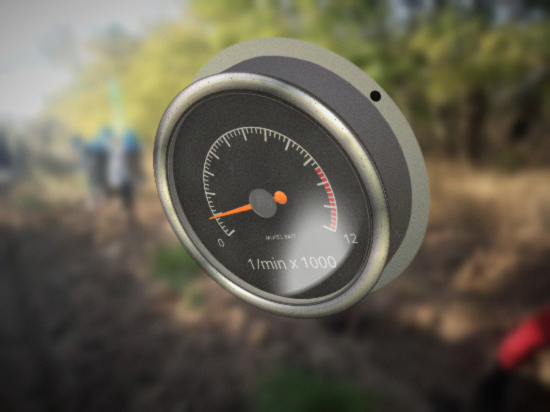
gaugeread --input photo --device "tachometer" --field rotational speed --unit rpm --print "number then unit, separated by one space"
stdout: 1000 rpm
